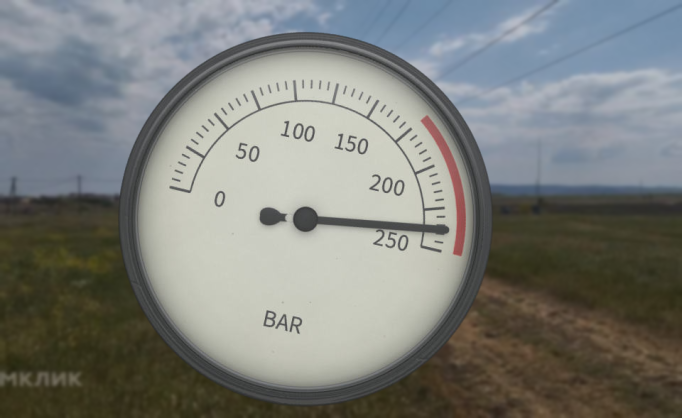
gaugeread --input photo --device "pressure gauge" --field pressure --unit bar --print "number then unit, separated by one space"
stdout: 237.5 bar
